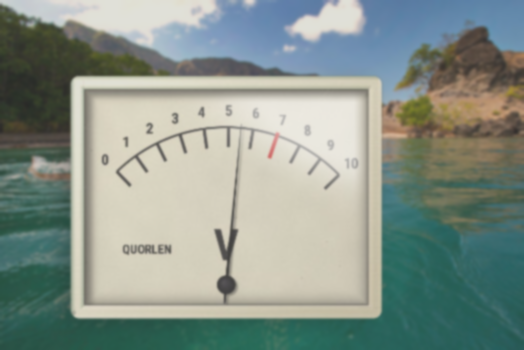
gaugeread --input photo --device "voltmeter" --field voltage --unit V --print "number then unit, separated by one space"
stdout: 5.5 V
